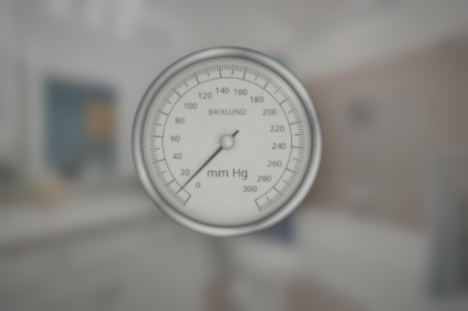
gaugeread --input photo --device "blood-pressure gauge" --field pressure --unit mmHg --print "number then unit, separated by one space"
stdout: 10 mmHg
